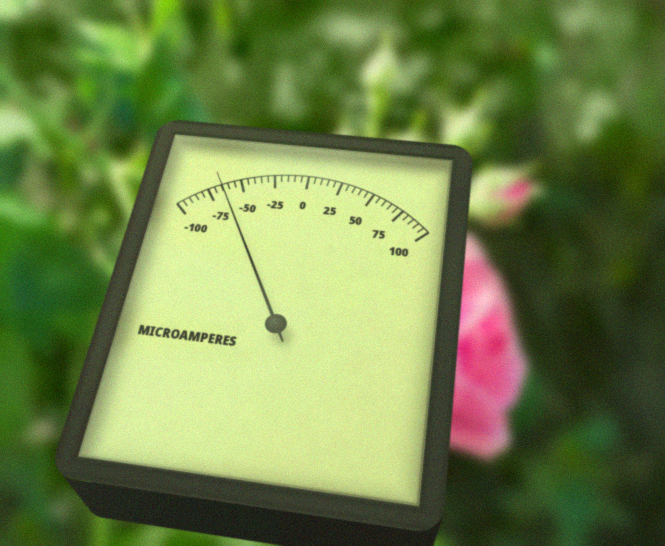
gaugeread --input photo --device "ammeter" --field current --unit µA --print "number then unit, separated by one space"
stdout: -65 µA
